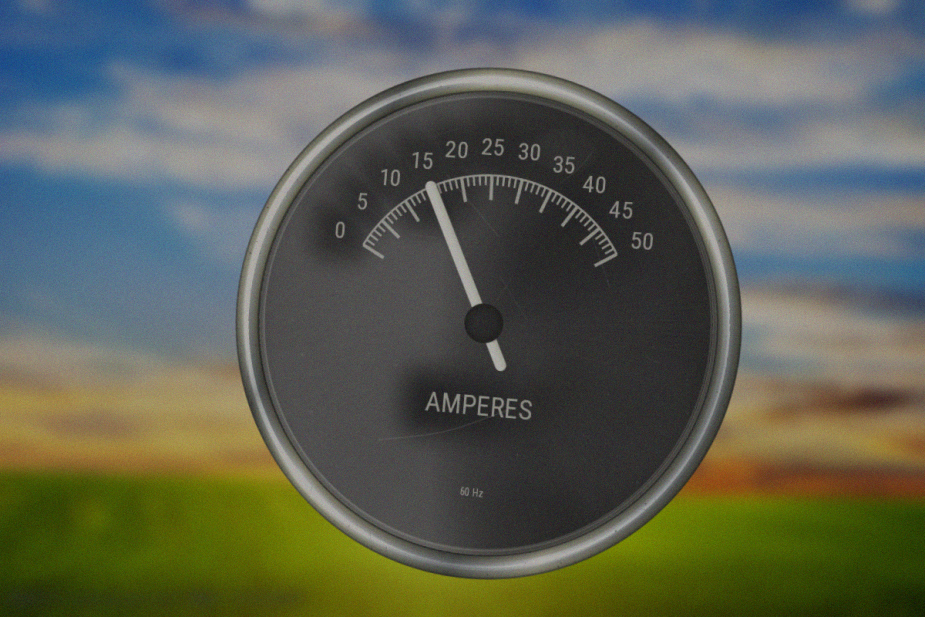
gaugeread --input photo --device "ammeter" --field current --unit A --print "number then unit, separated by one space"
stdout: 15 A
